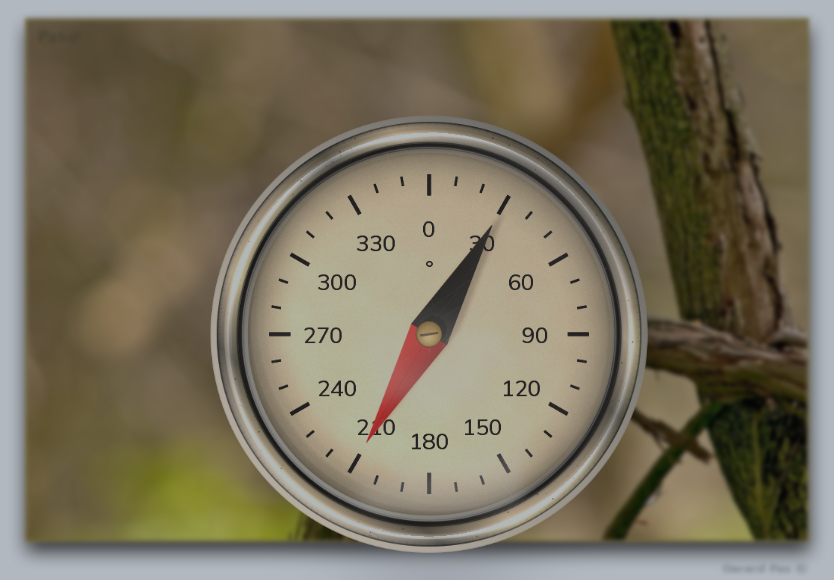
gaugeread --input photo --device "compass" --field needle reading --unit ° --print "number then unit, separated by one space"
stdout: 210 °
